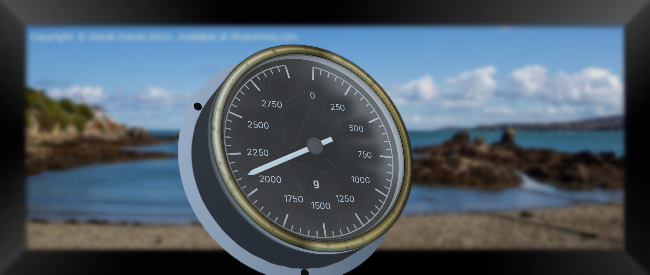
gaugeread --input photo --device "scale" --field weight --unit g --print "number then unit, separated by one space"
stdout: 2100 g
